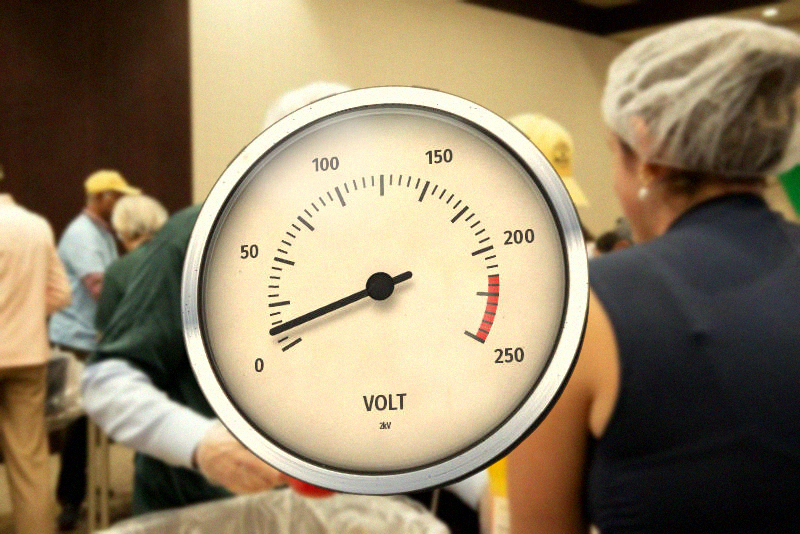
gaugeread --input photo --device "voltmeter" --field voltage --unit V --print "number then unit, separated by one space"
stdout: 10 V
